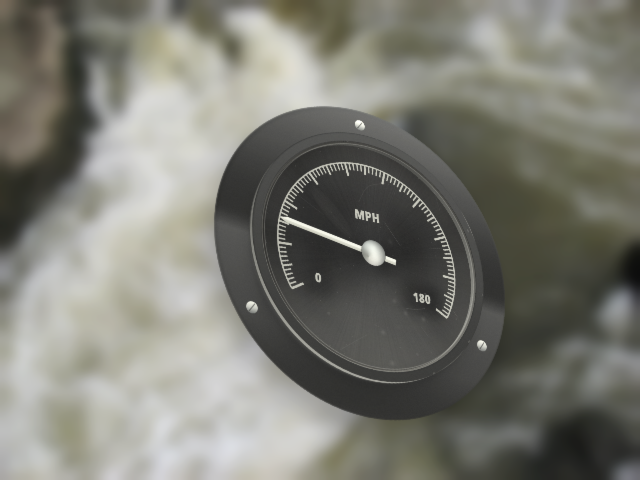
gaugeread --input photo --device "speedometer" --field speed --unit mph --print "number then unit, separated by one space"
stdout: 30 mph
